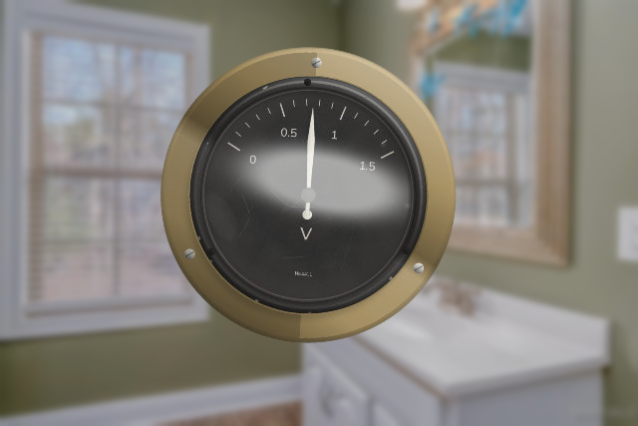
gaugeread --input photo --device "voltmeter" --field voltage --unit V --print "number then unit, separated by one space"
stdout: 0.75 V
